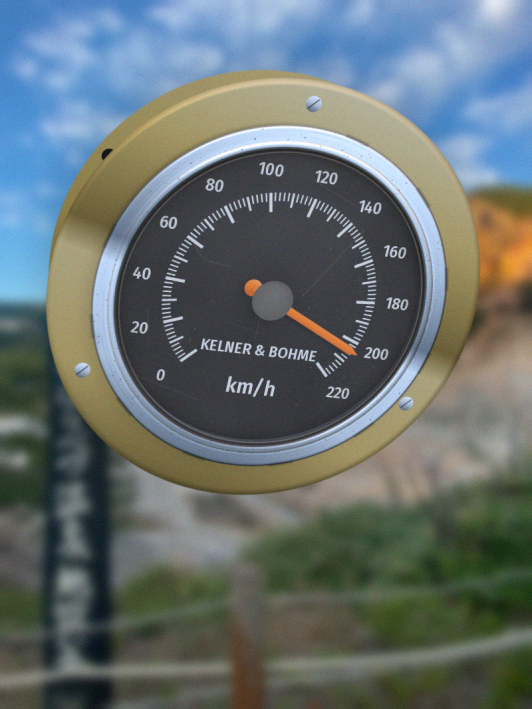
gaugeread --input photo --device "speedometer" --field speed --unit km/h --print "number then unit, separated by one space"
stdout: 204 km/h
